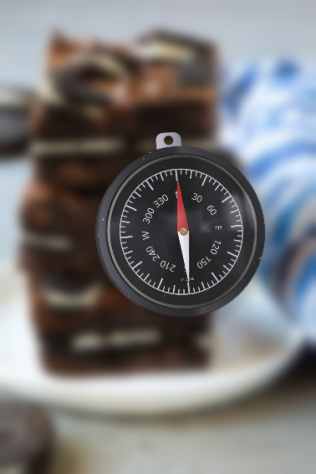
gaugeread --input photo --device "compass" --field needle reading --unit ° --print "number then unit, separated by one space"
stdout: 0 °
